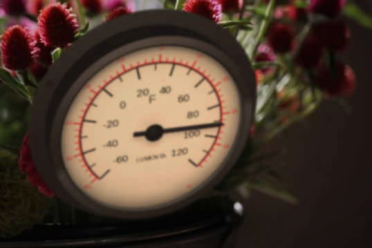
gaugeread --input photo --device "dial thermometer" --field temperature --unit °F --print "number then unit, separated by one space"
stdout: 90 °F
